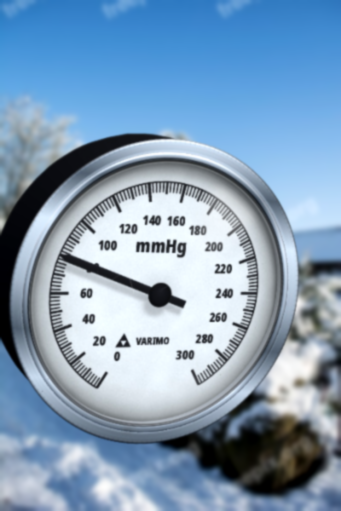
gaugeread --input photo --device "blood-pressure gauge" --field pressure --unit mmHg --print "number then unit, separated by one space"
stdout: 80 mmHg
